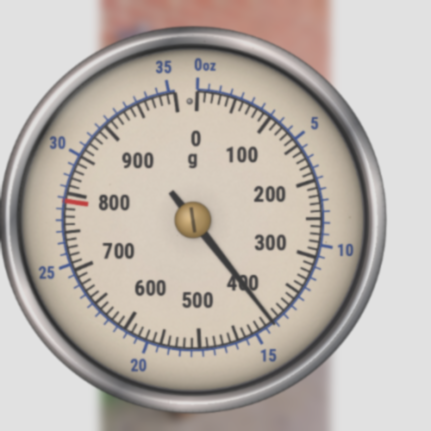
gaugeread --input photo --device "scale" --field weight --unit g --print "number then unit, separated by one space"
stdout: 400 g
